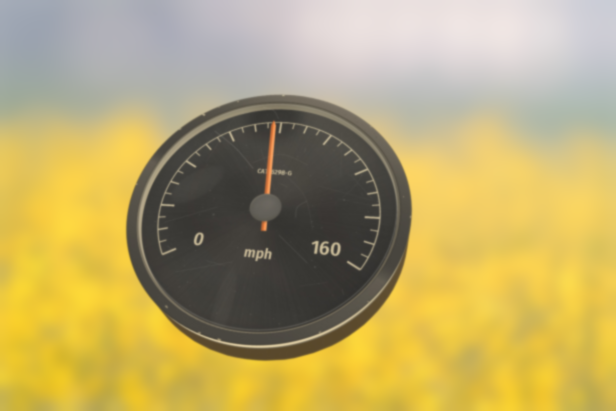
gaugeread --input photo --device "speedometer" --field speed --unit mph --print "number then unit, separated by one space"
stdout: 77.5 mph
